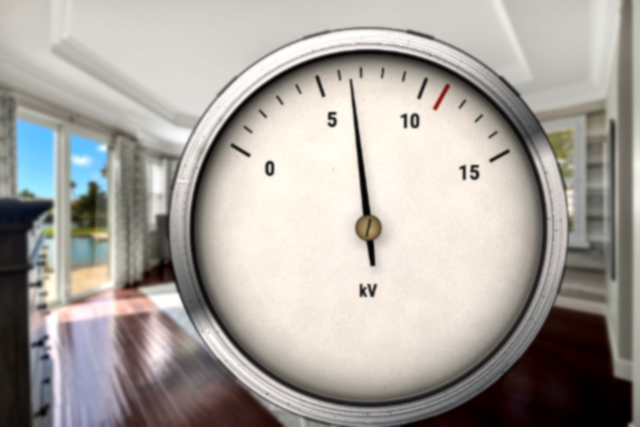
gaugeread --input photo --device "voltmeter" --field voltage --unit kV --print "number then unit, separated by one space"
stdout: 6.5 kV
